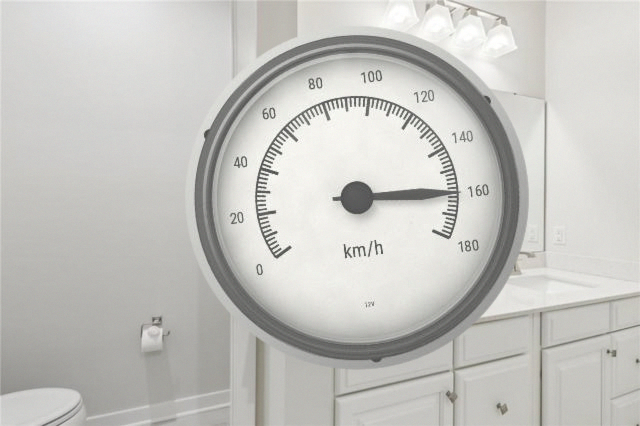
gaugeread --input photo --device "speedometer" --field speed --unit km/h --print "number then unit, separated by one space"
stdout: 160 km/h
